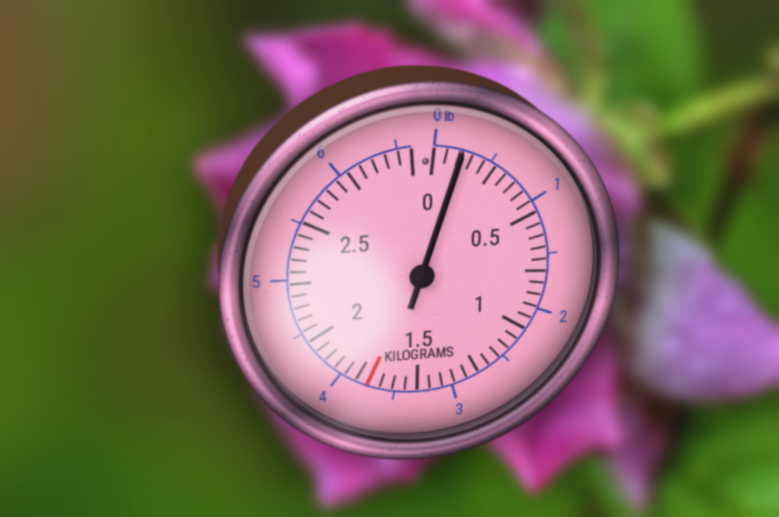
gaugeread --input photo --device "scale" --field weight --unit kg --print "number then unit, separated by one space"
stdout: 0.1 kg
